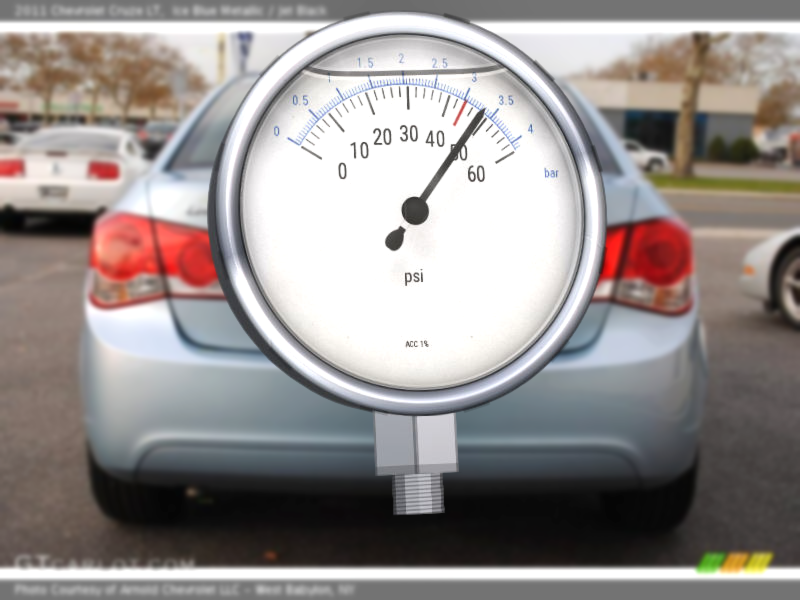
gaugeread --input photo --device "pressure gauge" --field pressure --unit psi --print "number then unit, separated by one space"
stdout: 48 psi
